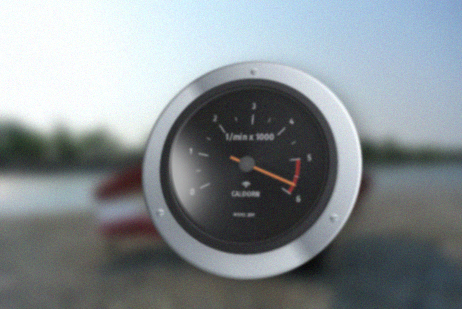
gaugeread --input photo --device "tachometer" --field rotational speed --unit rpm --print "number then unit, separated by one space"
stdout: 5750 rpm
